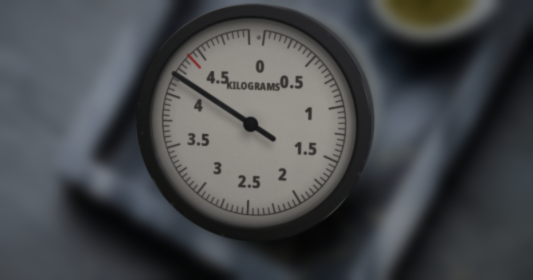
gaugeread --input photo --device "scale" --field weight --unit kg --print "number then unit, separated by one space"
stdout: 4.2 kg
